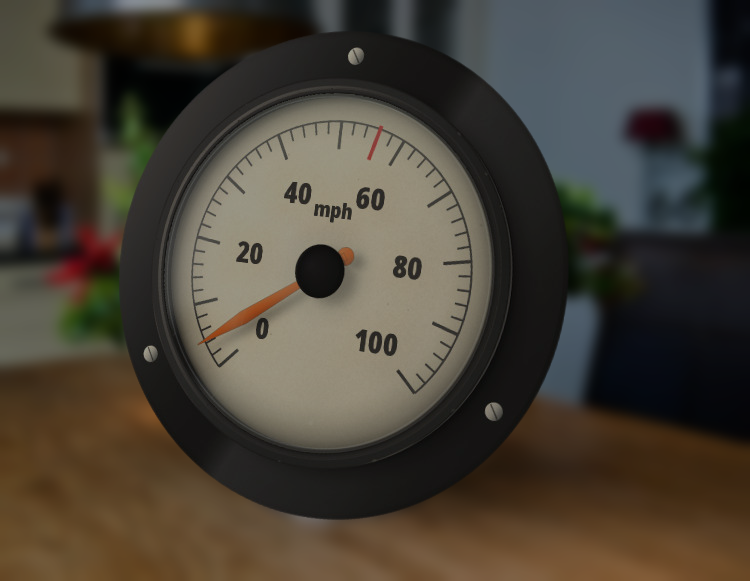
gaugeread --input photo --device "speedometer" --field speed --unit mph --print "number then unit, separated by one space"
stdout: 4 mph
